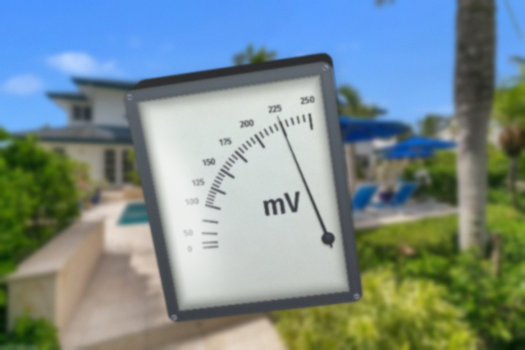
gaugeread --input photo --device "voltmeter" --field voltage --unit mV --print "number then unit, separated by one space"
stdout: 225 mV
